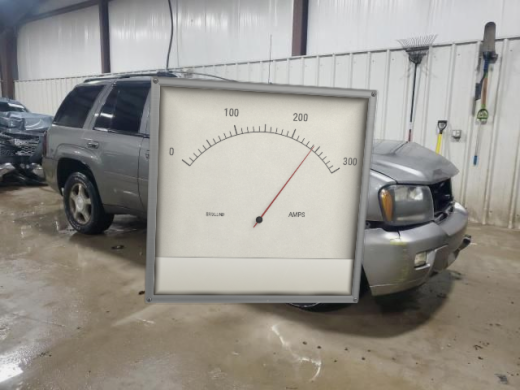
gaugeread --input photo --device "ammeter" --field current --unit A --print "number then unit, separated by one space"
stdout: 240 A
